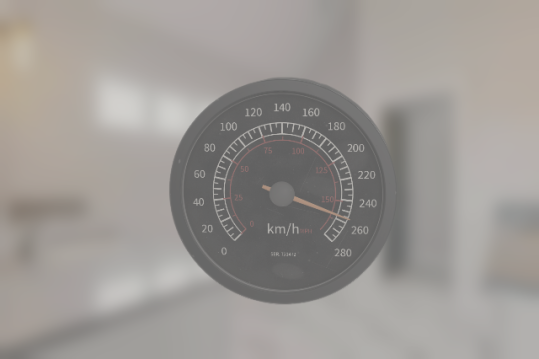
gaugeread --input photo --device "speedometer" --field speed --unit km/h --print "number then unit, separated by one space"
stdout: 255 km/h
